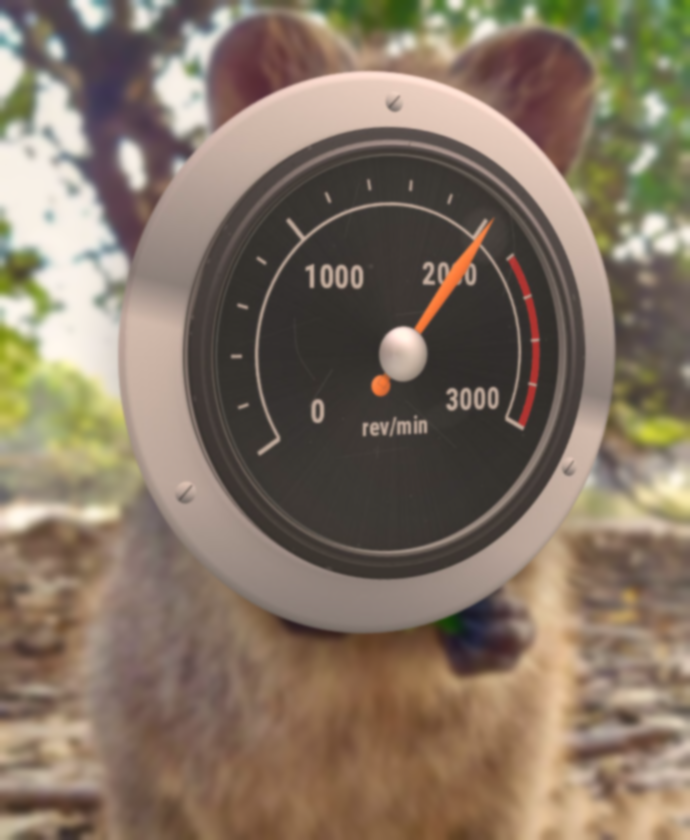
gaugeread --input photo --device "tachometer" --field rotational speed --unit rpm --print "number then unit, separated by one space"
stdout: 2000 rpm
